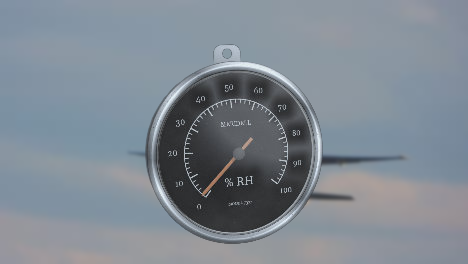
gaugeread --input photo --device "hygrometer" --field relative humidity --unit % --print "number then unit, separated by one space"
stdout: 2 %
